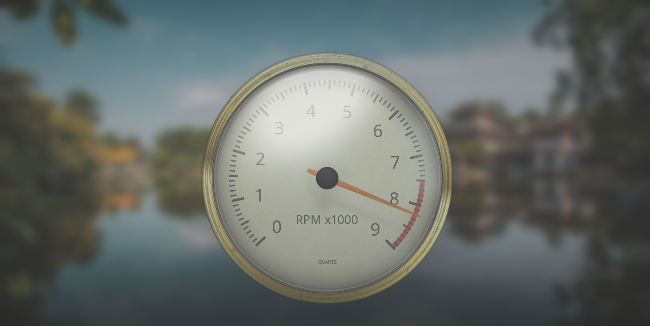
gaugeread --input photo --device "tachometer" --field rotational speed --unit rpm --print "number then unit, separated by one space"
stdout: 8200 rpm
